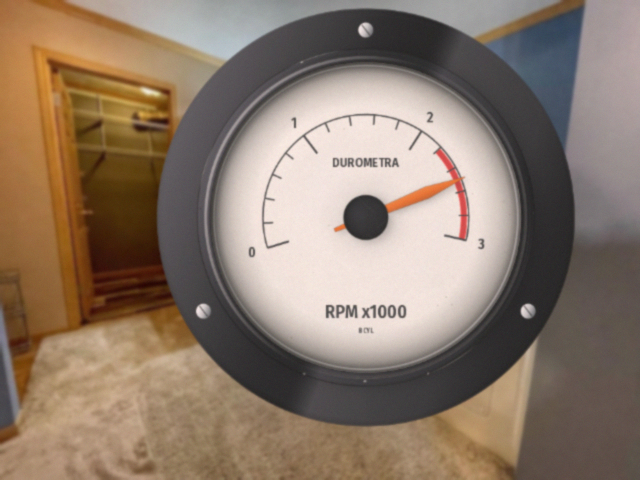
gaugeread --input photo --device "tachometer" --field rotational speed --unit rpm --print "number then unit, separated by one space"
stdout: 2500 rpm
